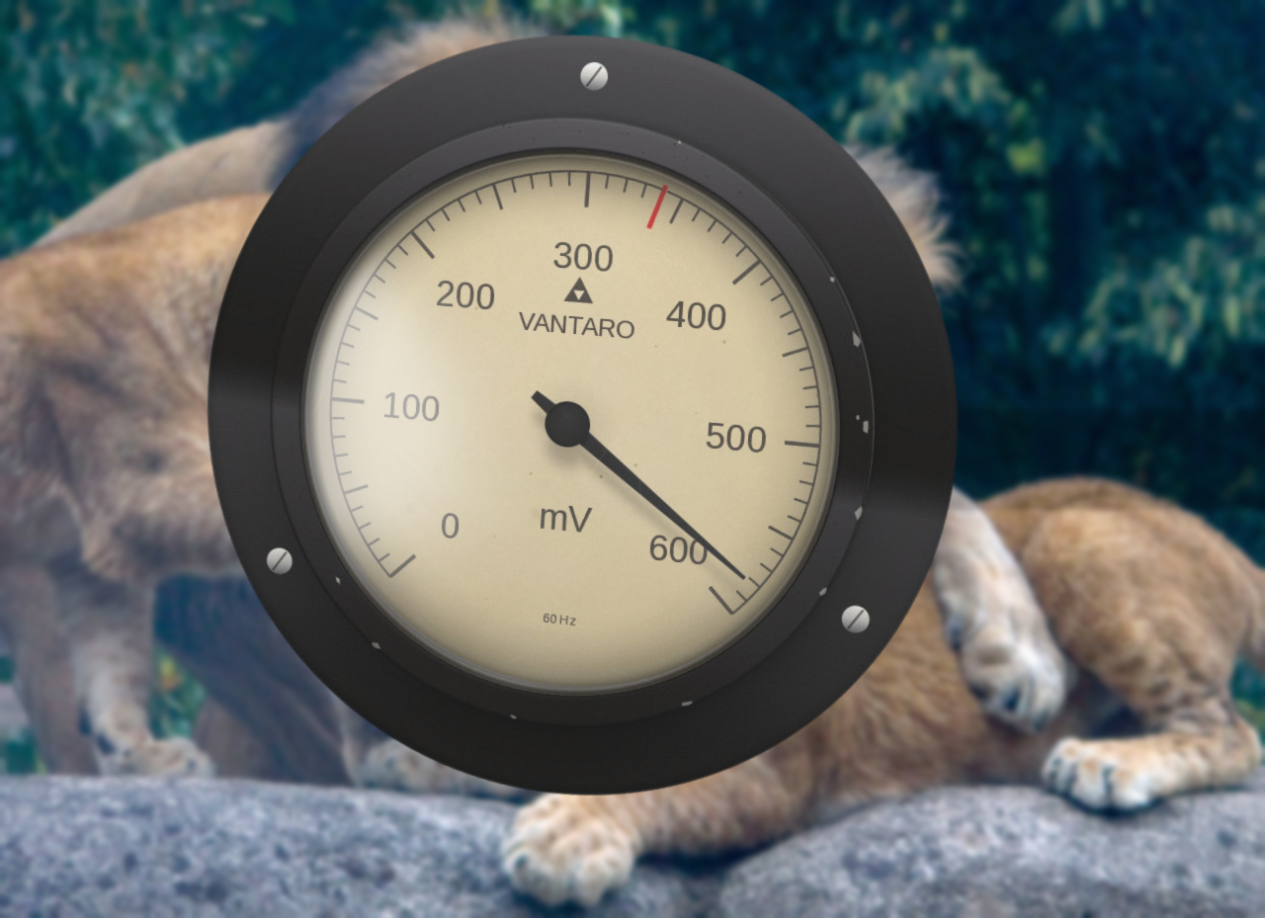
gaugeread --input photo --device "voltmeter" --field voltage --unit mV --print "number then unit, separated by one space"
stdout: 580 mV
